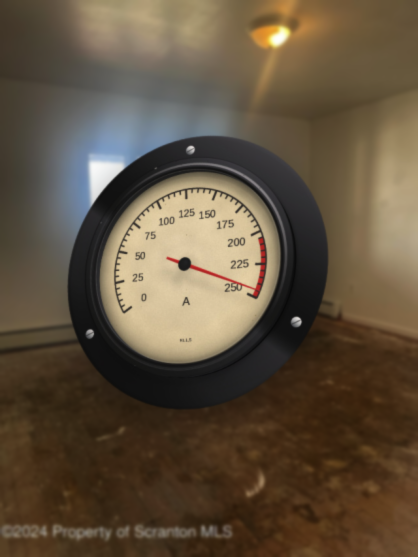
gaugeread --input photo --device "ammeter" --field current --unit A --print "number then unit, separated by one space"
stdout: 245 A
